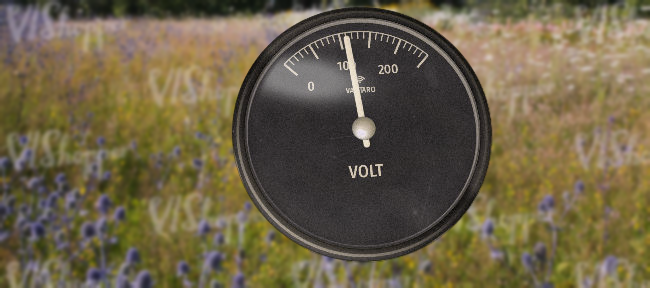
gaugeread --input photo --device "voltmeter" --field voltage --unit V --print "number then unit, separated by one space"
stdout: 110 V
